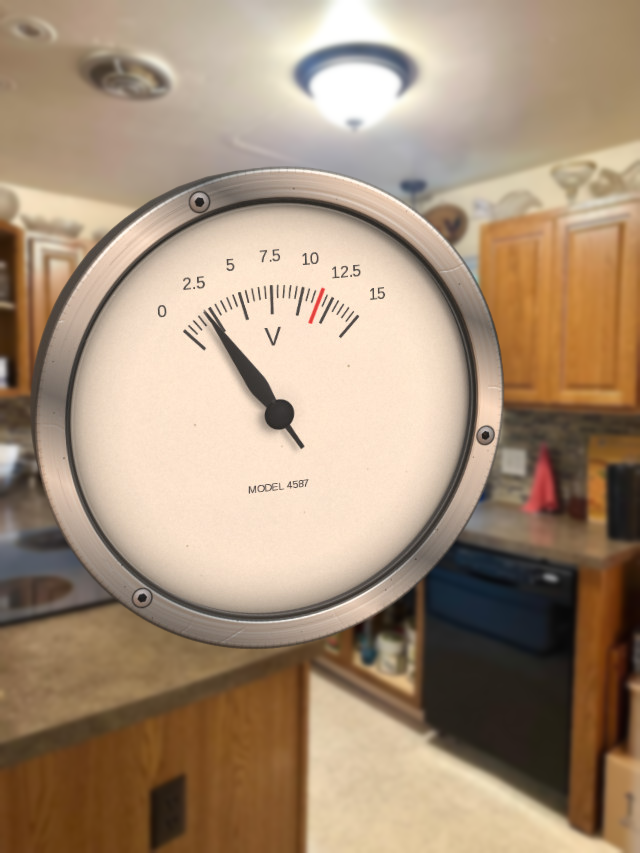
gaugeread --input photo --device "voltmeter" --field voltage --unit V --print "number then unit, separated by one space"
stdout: 2 V
